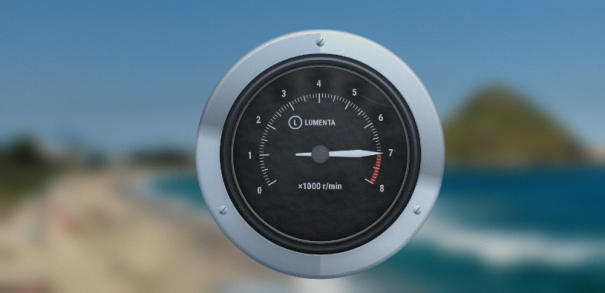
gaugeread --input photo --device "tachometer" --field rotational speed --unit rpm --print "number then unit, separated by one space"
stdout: 7000 rpm
